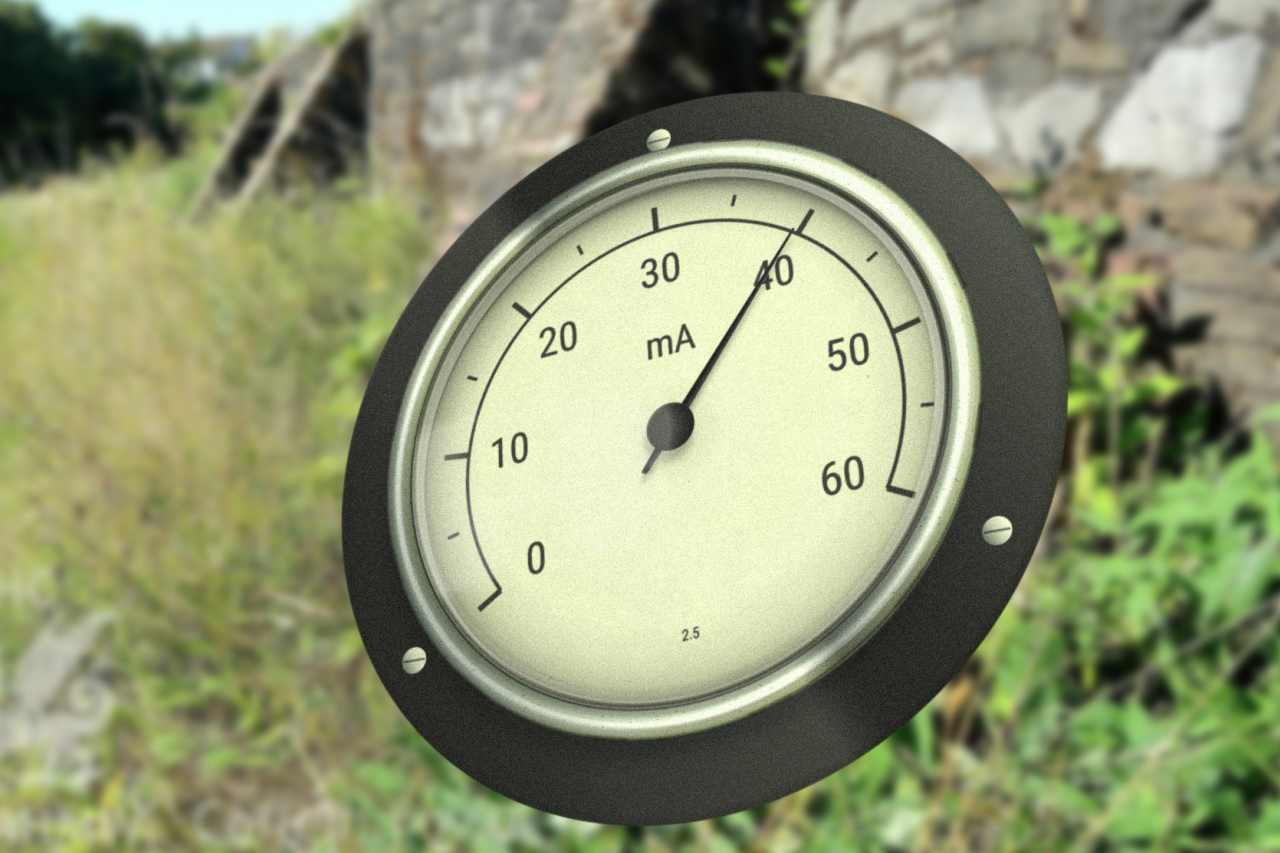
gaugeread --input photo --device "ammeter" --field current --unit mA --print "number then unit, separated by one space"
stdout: 40 mA
